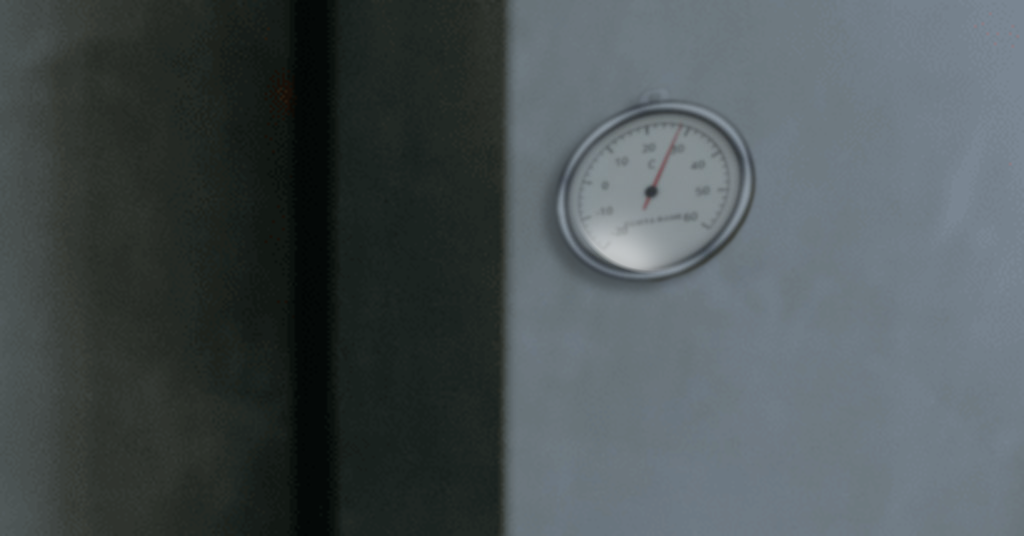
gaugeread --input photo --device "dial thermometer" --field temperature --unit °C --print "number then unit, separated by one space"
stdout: 28 °C
